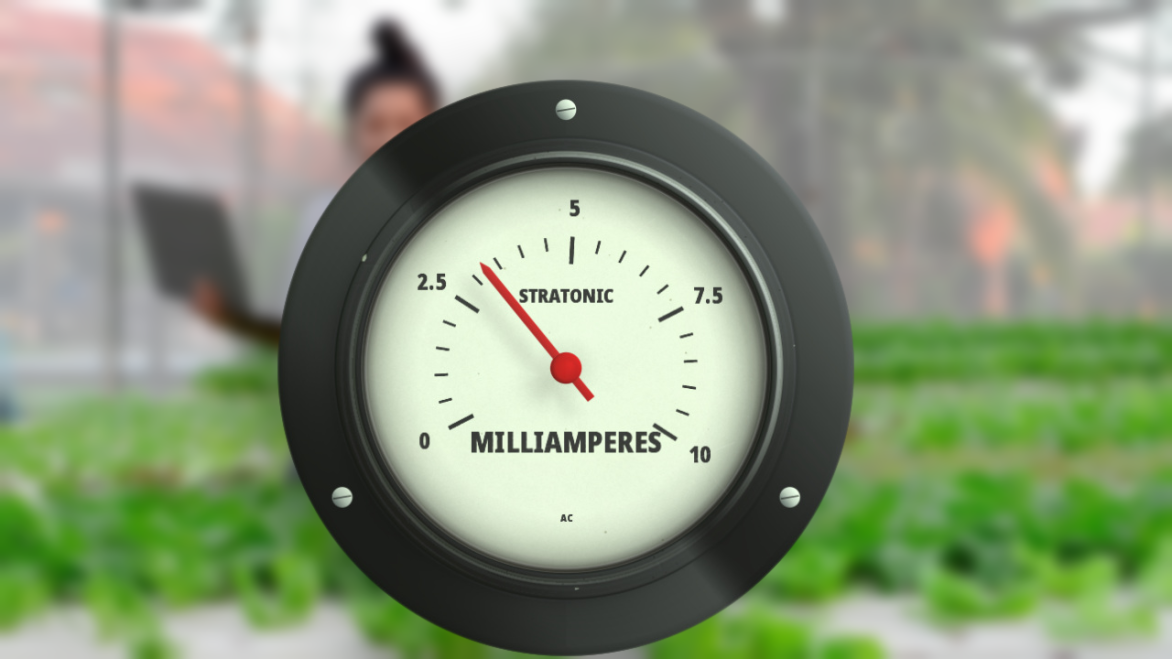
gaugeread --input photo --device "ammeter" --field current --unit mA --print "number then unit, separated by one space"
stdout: 3.25 mA
